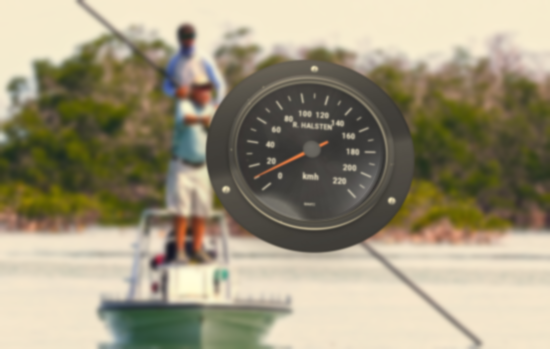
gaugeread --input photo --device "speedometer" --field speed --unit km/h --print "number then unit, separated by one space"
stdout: 10 km/h
